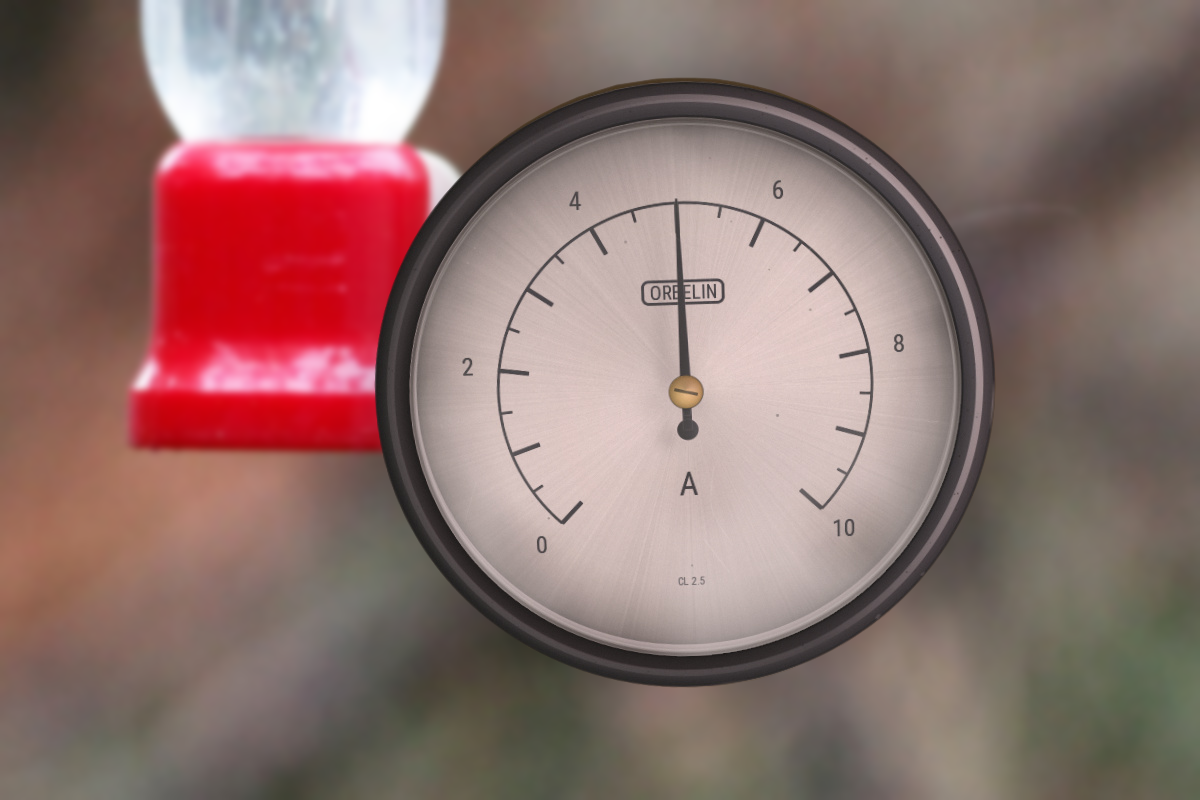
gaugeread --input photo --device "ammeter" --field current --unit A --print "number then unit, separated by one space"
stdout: 5 A
